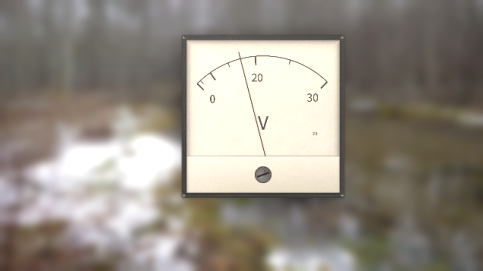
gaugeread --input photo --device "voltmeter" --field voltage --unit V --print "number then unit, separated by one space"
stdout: 17.5 V
